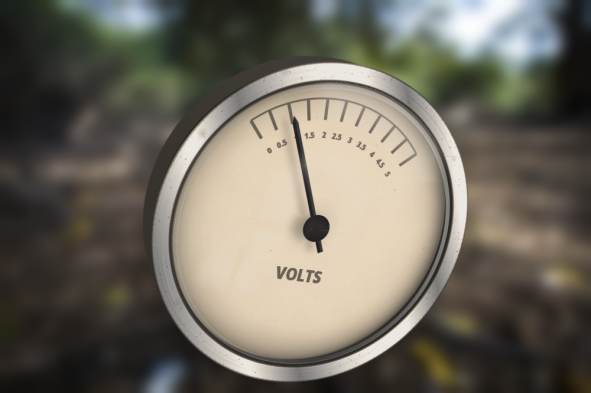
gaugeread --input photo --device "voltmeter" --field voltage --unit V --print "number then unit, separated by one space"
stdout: 1 V
